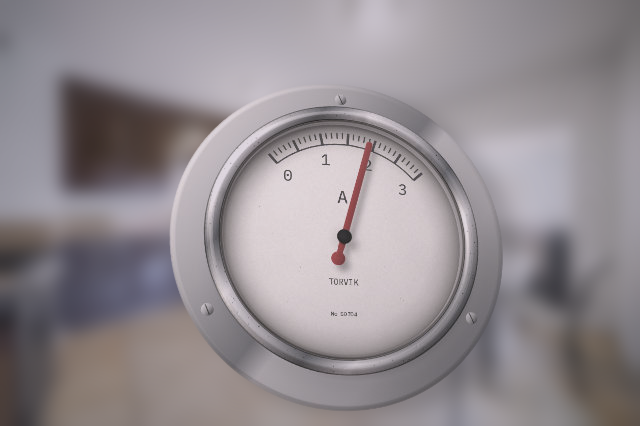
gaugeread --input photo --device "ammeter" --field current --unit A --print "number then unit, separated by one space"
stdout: 1.9 A
